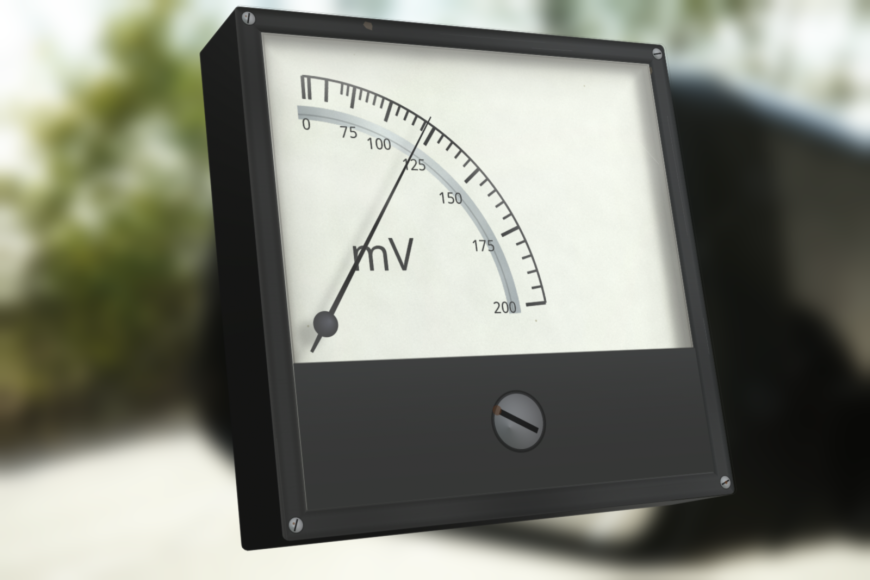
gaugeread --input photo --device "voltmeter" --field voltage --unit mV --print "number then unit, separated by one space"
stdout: 120 mV
